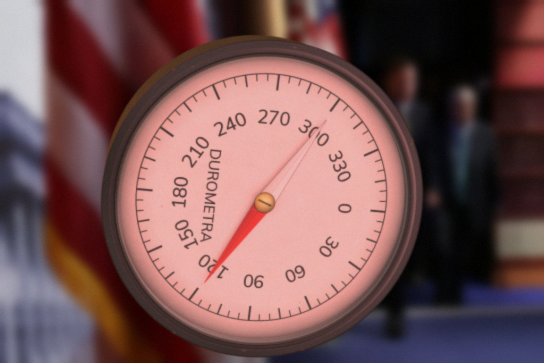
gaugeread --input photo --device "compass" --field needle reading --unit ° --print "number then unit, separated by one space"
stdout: 120 °
